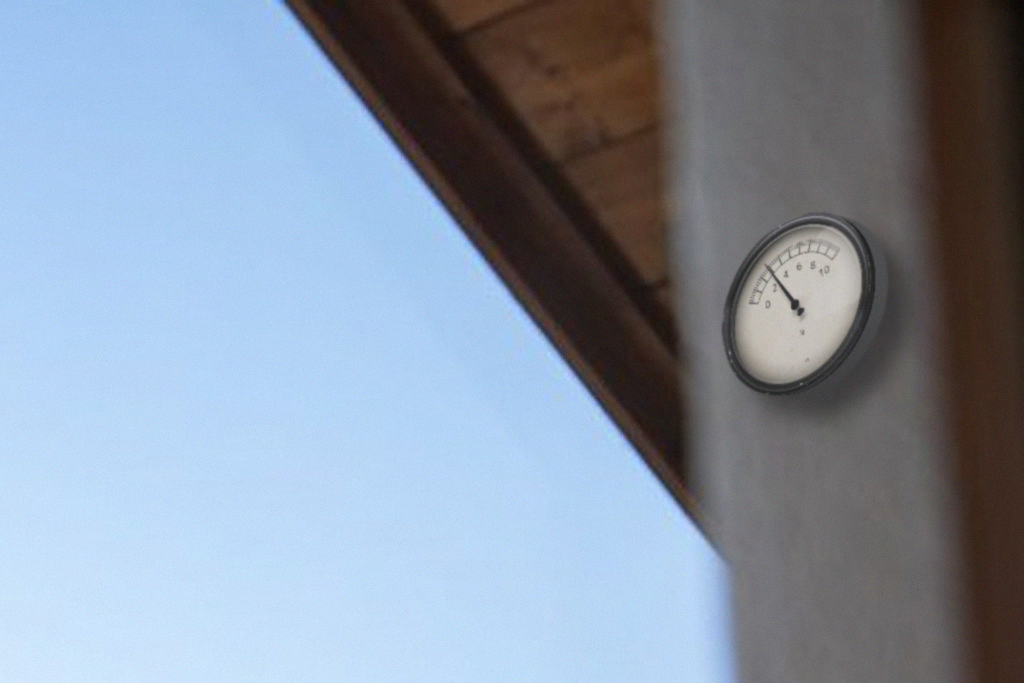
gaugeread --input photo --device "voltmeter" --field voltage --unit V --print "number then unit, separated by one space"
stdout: 3 V
